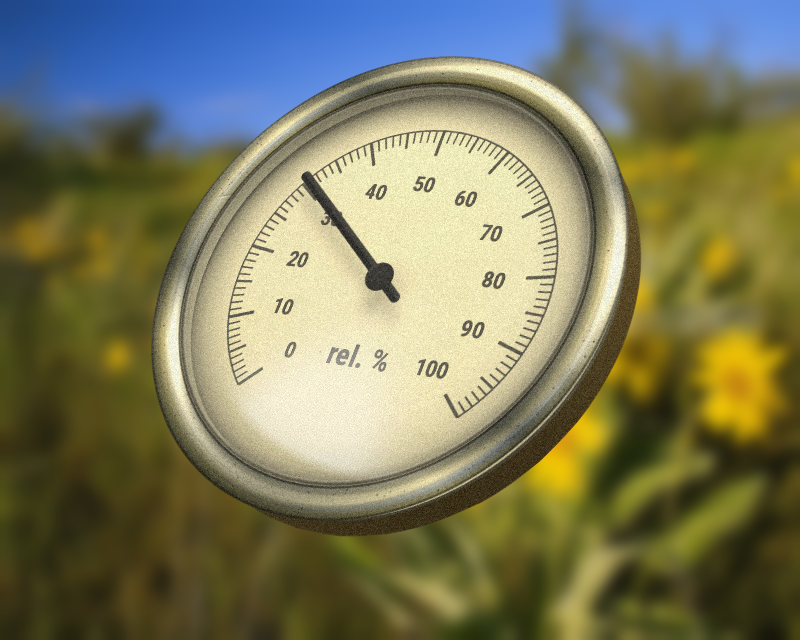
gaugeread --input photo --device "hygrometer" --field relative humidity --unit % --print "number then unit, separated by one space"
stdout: 31 %
